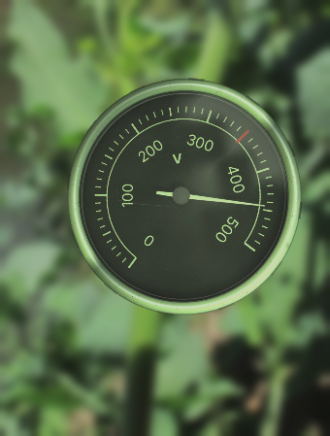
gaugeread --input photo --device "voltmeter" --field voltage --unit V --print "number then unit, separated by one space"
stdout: 445 V
